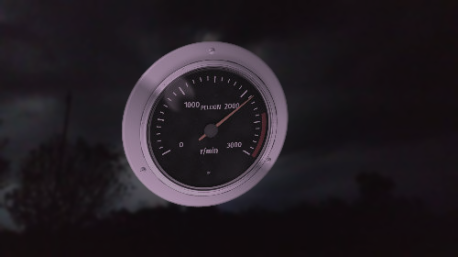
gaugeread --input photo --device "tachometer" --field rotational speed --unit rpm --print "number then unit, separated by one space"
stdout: 2100 rpm
